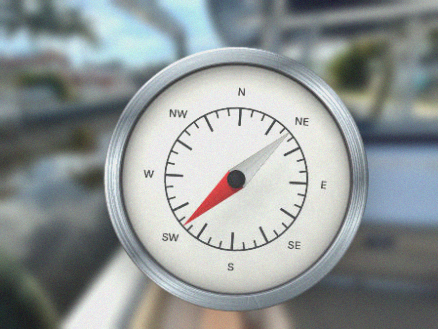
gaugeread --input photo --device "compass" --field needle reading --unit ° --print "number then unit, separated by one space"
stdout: 225 °
